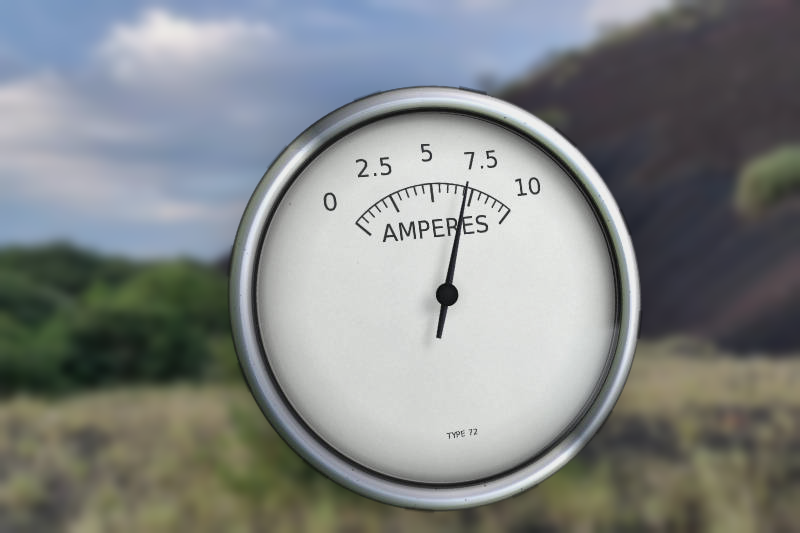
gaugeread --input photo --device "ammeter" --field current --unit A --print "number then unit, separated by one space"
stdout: 7 A
